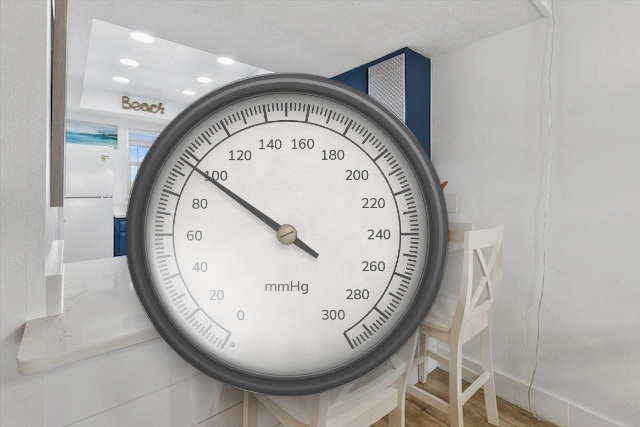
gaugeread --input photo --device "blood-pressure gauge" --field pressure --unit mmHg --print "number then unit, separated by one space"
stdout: 96 mmHg
